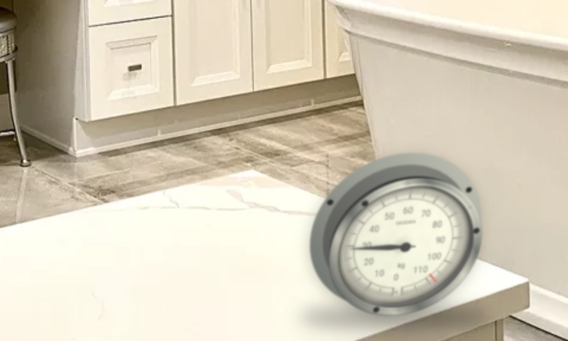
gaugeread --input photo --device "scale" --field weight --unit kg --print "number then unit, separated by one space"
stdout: 30 kg
